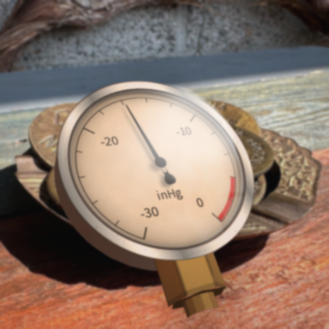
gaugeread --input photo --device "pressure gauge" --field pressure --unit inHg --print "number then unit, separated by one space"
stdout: -16 inHg
